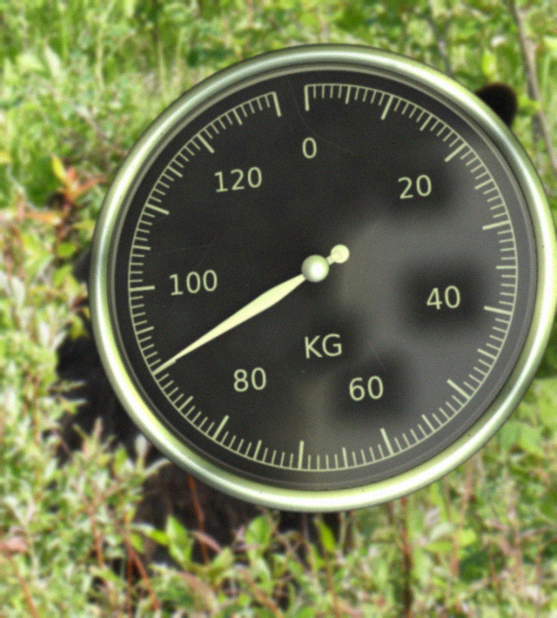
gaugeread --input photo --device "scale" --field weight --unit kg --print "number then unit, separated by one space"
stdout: 90 kg
